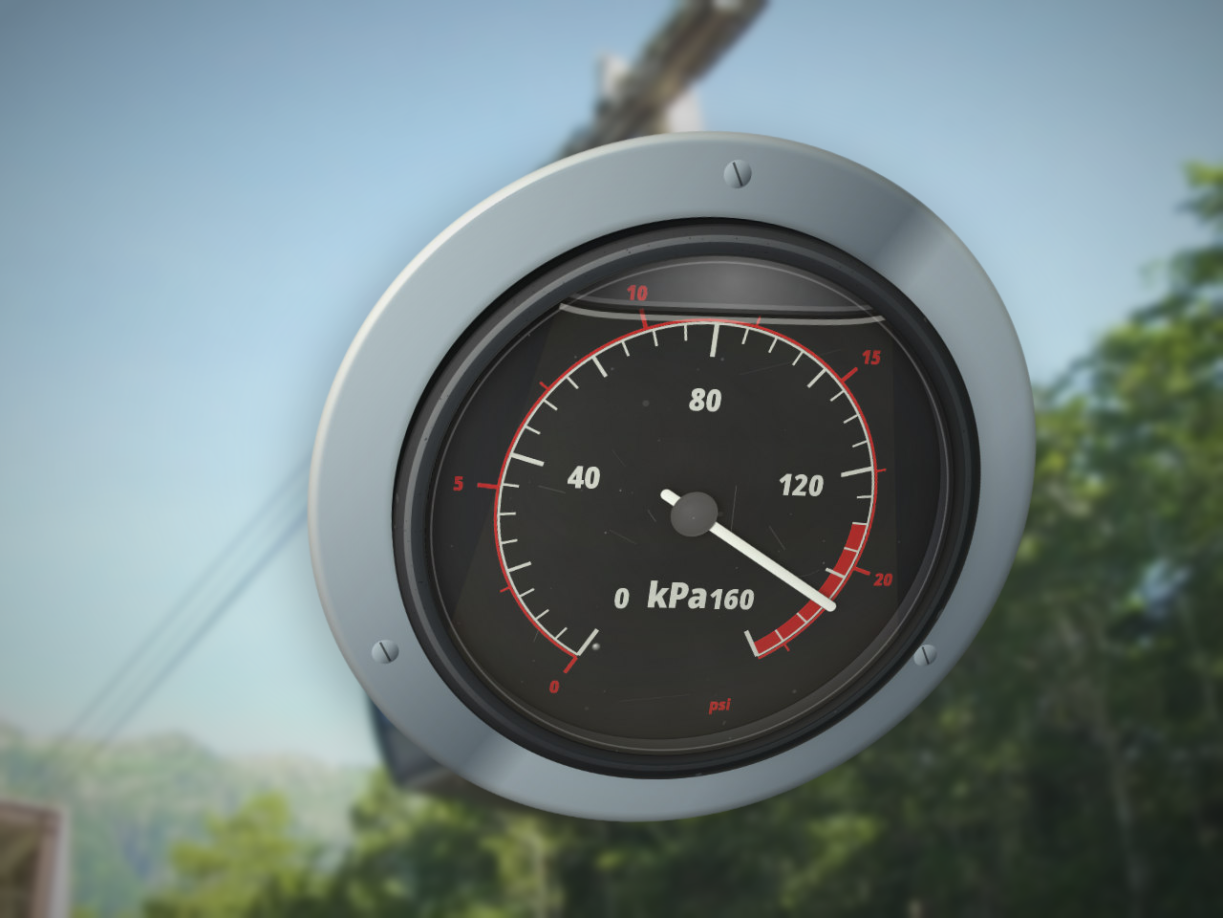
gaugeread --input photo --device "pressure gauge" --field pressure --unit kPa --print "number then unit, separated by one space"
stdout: 145 kPa
